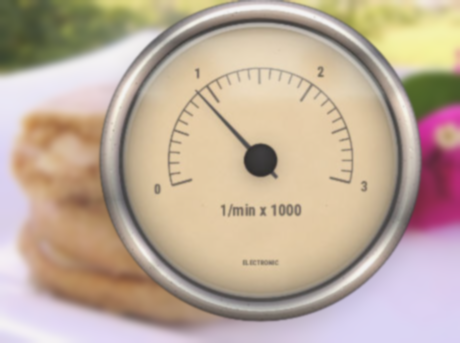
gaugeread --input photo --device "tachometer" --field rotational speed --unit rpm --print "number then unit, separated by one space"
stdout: 900 rpm
